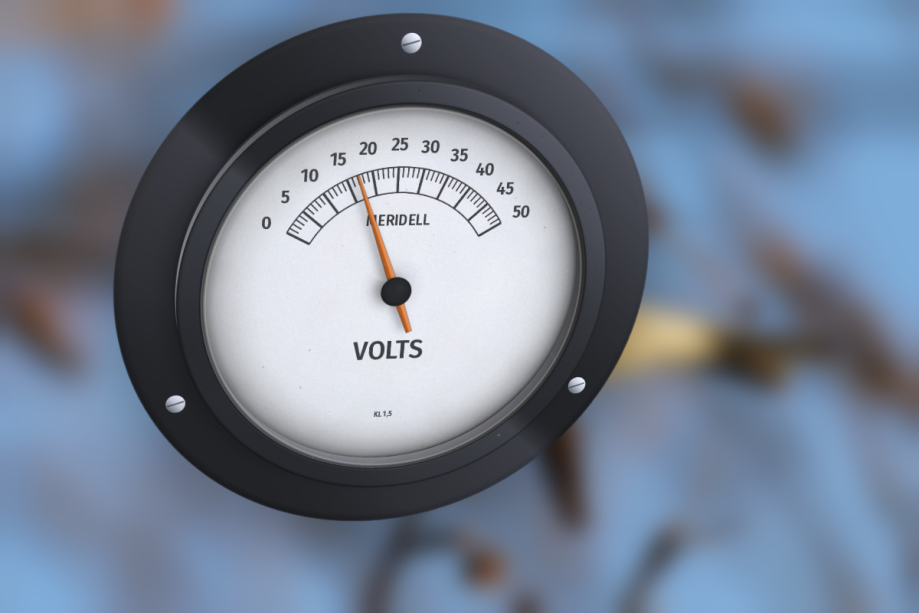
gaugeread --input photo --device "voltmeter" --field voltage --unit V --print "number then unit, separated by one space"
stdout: 17 V
